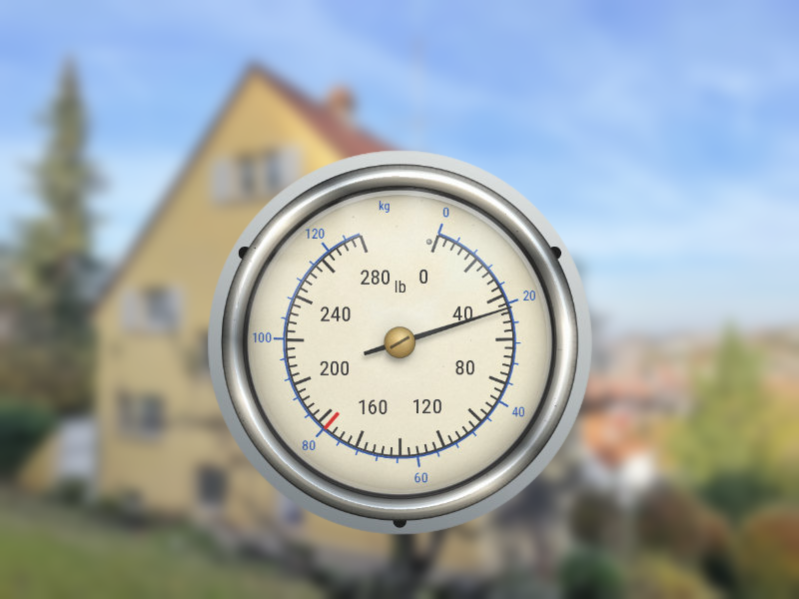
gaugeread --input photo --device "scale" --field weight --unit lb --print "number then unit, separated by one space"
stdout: 46 lb
